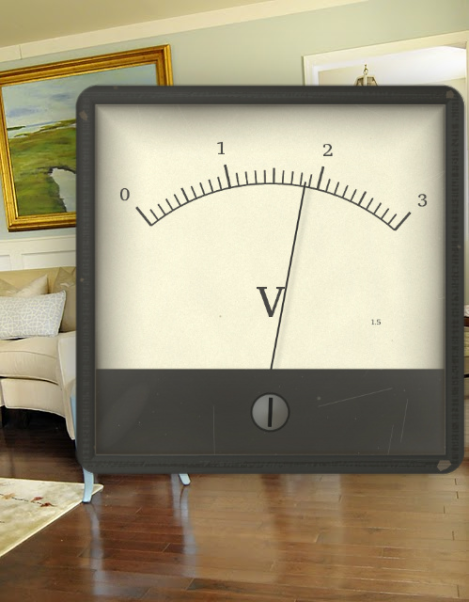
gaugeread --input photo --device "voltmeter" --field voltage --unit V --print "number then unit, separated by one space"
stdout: 1.85 V
